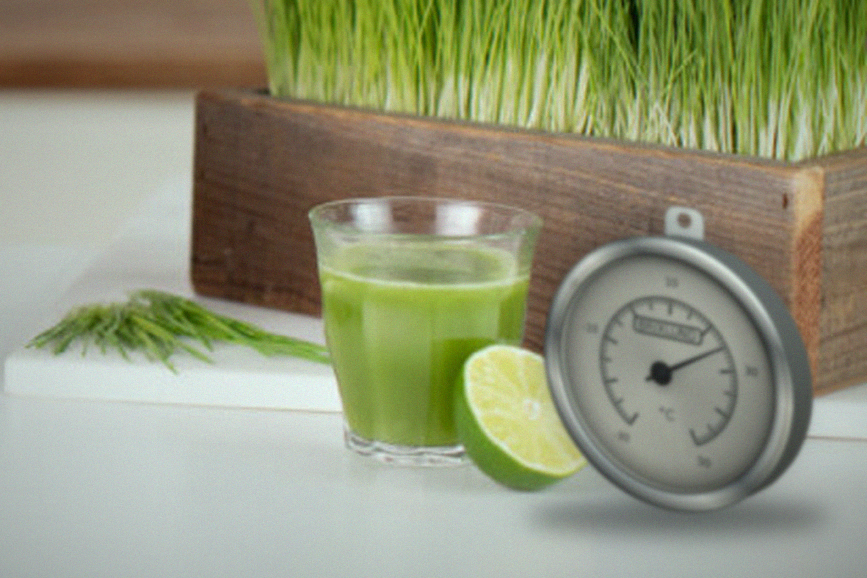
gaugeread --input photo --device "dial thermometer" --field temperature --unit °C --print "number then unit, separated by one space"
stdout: 25 °C
